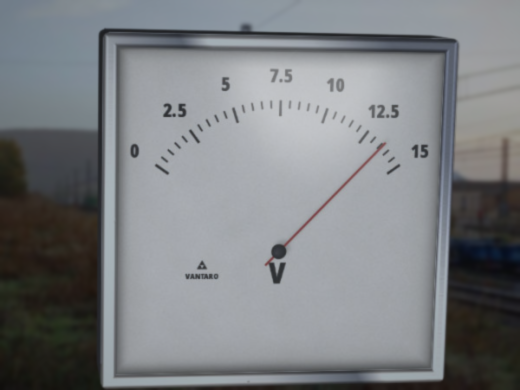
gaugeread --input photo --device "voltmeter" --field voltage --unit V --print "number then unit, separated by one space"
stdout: 13.5 V
